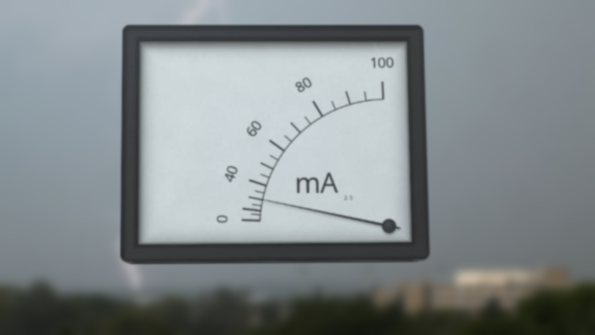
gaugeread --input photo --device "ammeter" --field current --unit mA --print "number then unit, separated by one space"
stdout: 30 mA
